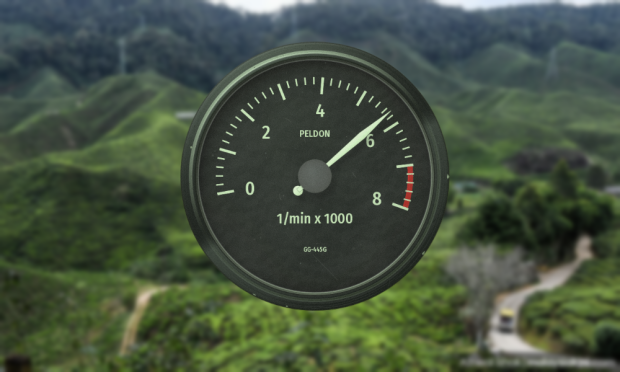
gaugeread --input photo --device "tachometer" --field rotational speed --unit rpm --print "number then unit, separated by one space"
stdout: 5700 rpm
